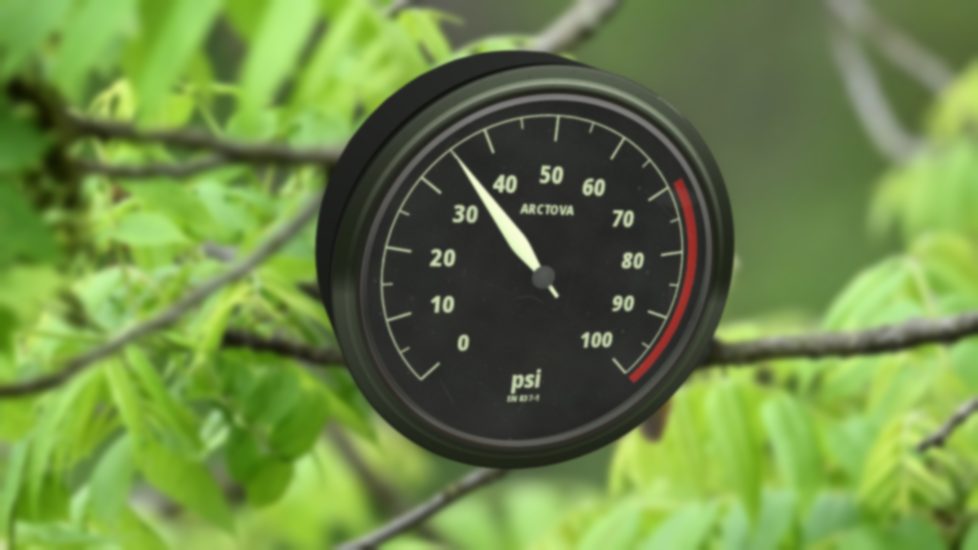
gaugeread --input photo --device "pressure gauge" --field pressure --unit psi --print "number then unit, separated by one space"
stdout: 35 psi
